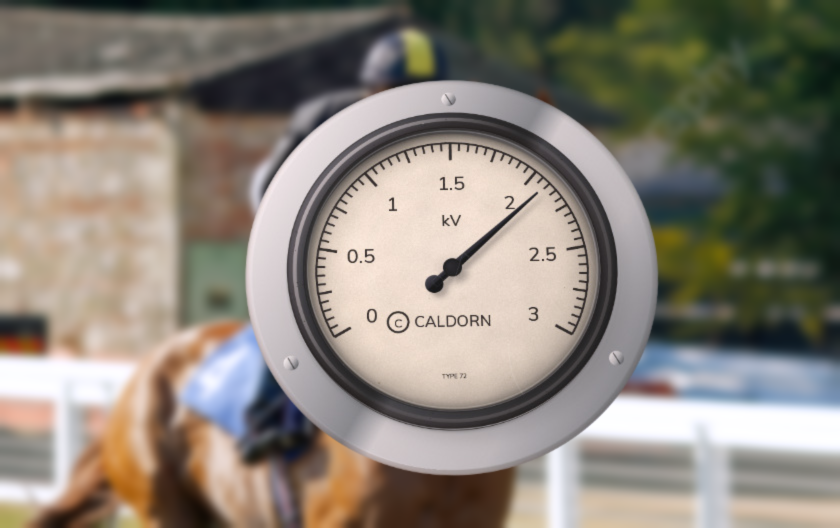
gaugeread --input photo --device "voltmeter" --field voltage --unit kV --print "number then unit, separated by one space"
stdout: 2.1 kV
